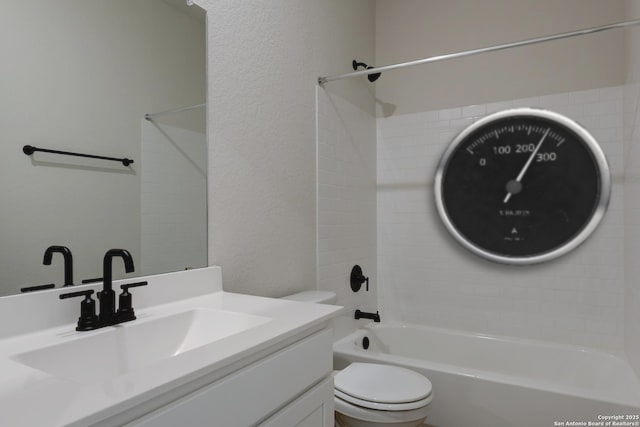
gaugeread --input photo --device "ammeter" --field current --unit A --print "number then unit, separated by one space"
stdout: 250 A
